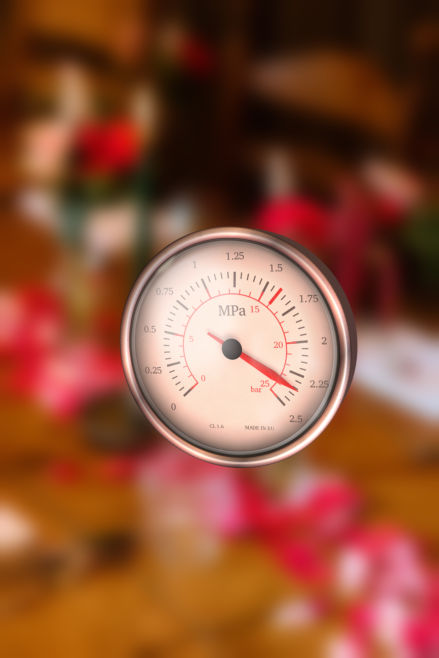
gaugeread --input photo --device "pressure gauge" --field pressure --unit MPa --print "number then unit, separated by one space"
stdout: 2.35 MPa
